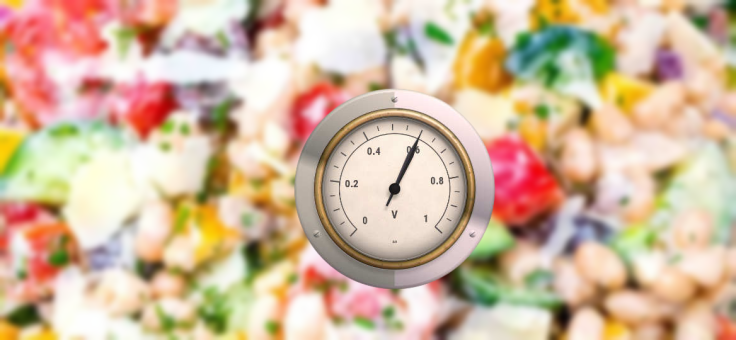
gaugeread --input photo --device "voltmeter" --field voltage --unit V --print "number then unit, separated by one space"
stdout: 0.6 V
